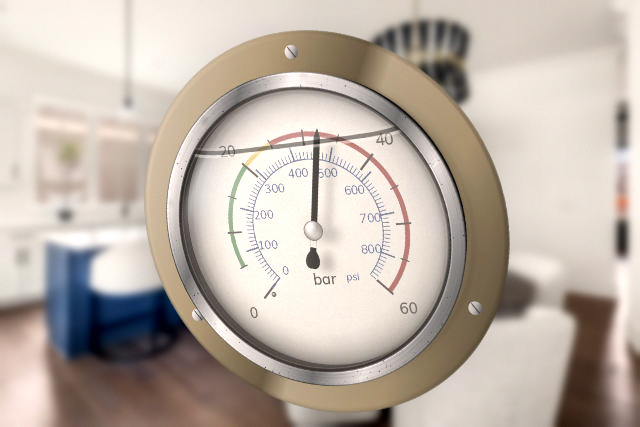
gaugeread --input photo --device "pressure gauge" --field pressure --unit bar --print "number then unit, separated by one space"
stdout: 32.5 bar
